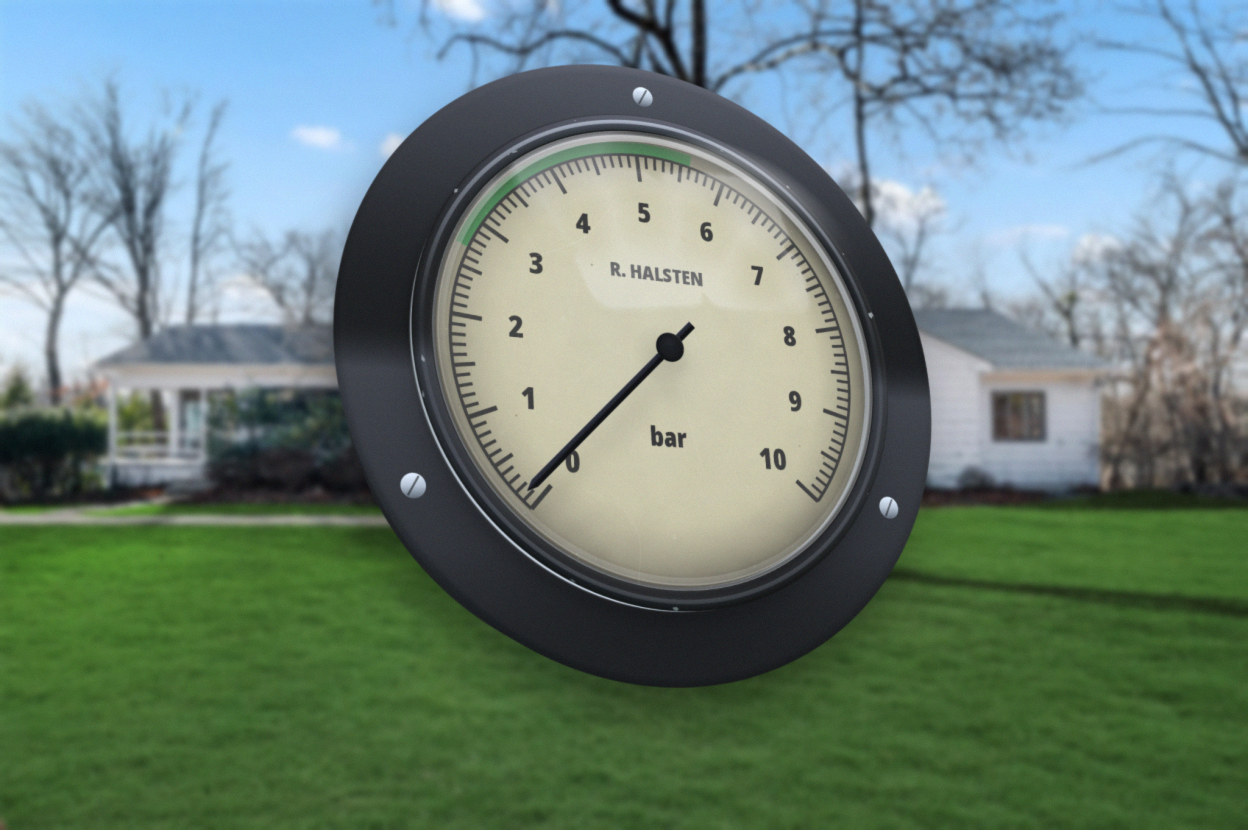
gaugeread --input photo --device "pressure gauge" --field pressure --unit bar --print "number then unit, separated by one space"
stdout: 0.15 bar
